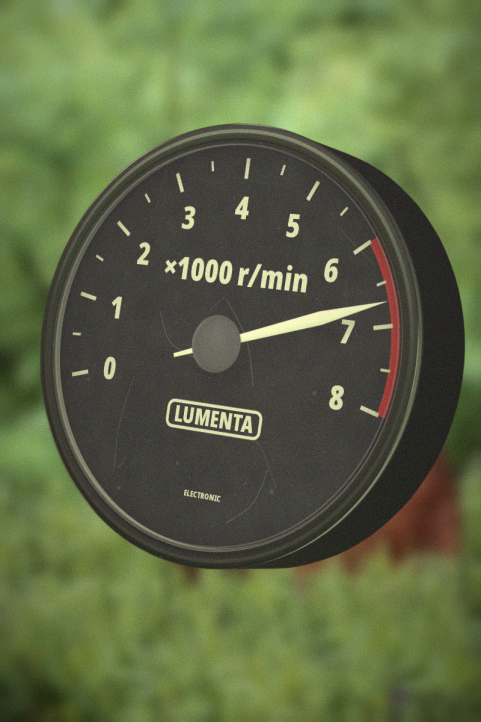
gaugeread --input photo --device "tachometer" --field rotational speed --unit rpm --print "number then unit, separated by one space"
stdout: 6750 rpm
